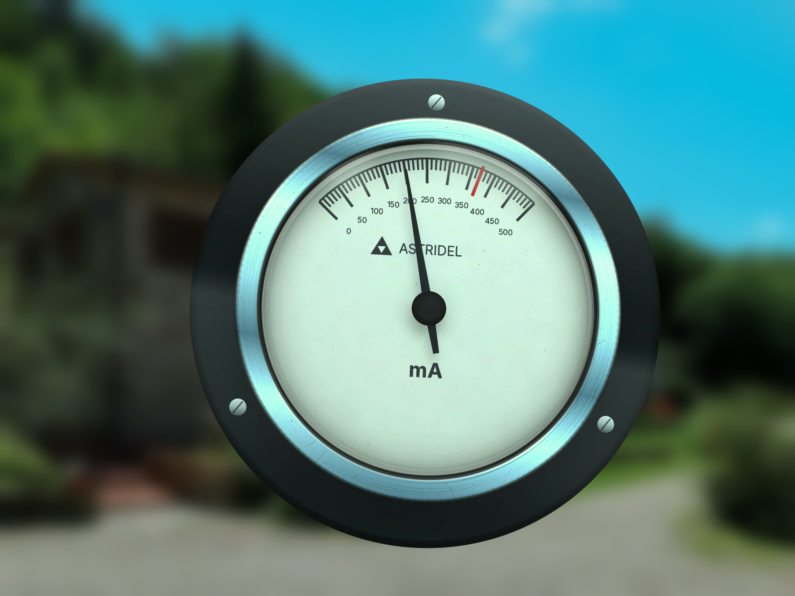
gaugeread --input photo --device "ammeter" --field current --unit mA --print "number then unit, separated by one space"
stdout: 200 mA
